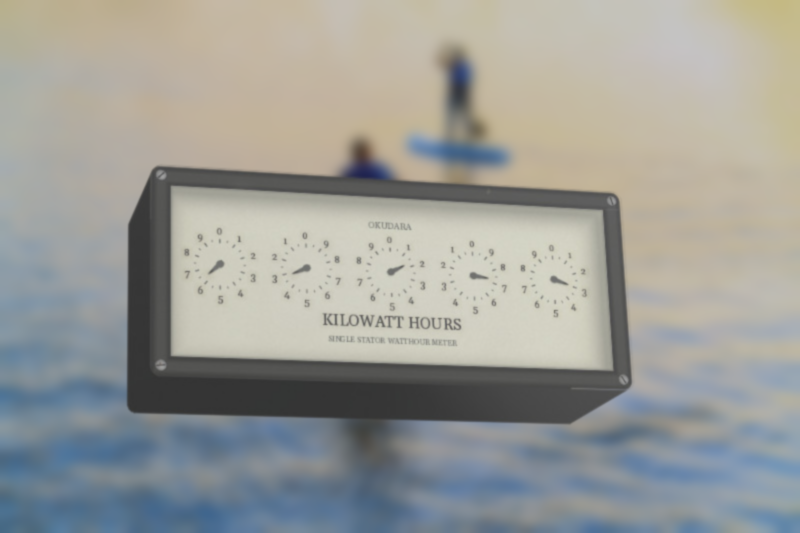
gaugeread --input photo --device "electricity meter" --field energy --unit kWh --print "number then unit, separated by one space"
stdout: 63173 kWh
